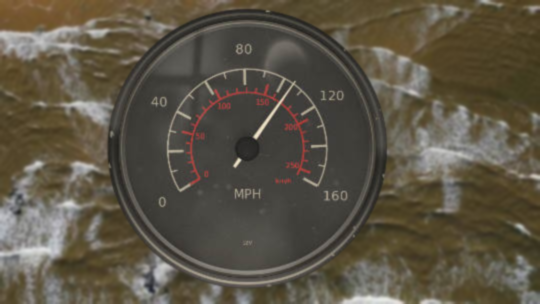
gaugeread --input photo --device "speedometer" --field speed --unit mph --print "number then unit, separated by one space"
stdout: 105 mph
